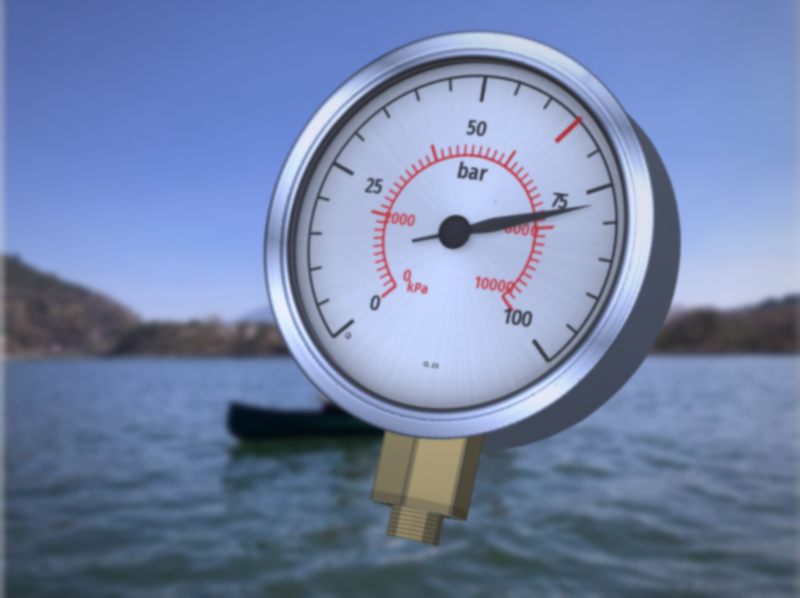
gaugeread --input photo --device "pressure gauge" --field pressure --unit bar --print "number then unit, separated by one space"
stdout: 77.5 bar
